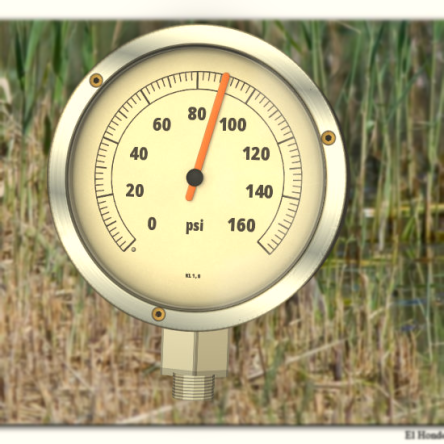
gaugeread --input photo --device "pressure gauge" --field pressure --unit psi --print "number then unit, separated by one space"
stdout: 90 psi
